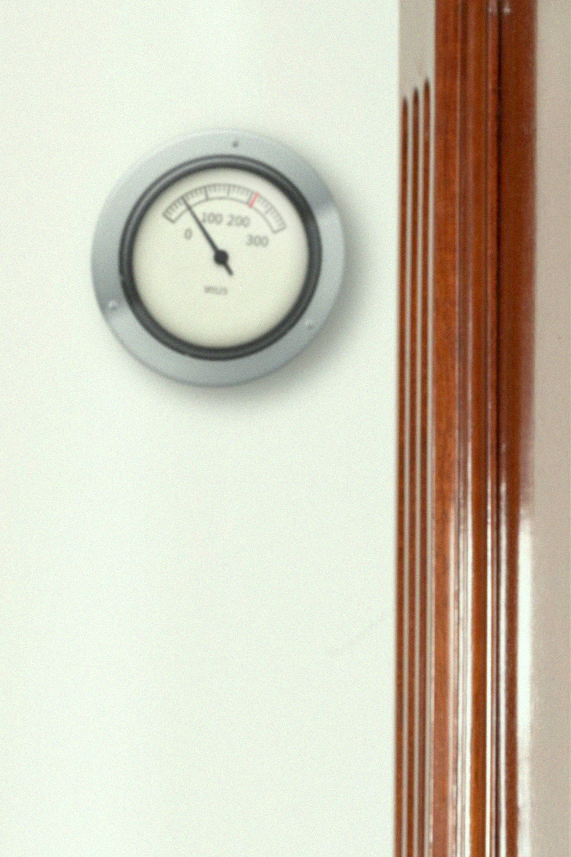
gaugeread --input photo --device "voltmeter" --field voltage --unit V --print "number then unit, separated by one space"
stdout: 50 V
